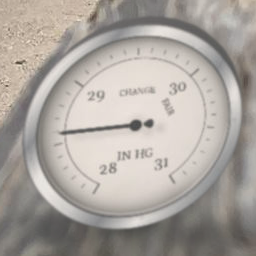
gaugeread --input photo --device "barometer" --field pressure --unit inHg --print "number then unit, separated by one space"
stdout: 28.6 inHg
